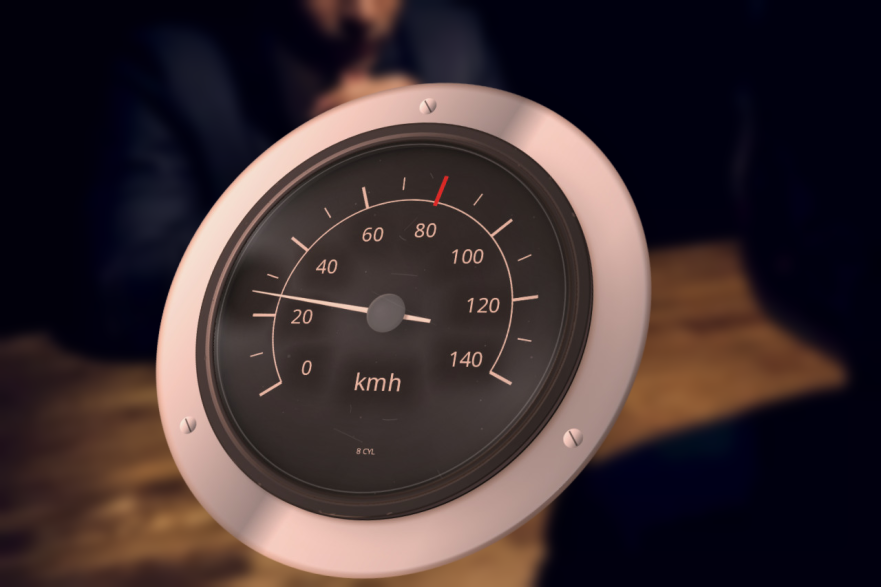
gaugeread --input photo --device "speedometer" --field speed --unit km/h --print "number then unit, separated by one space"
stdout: 25 km/h
